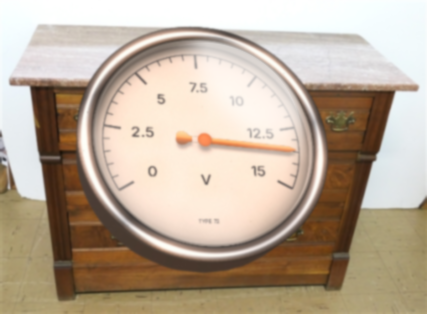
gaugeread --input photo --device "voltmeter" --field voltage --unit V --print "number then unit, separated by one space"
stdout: 13.5 V
